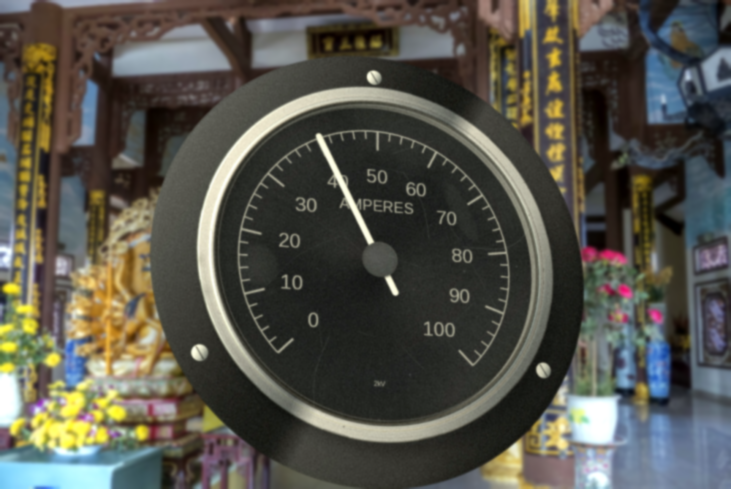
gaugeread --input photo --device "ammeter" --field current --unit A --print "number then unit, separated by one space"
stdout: 40 A
